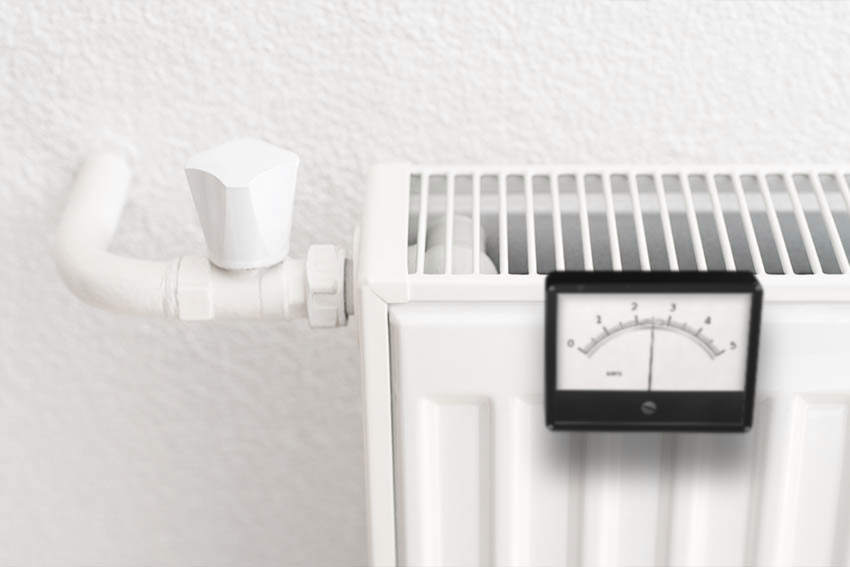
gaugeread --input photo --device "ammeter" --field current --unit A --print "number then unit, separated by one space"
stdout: 2.5 A
